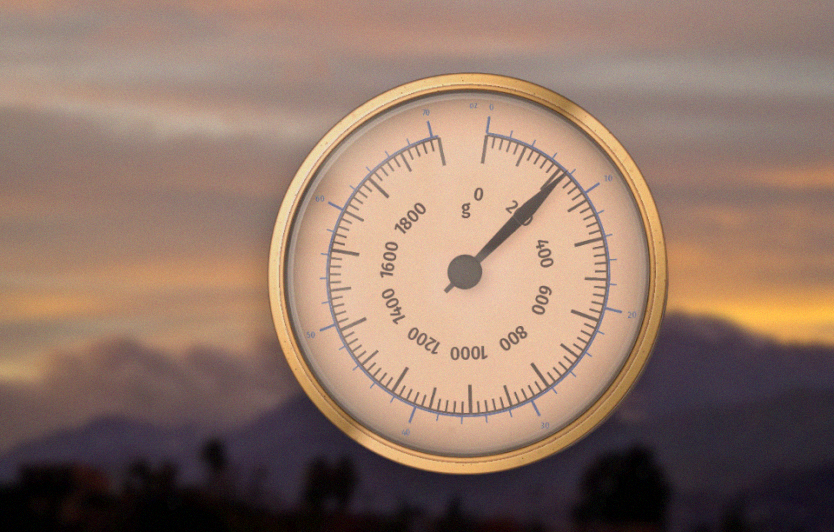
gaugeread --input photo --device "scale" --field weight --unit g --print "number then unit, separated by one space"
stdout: 220 g
